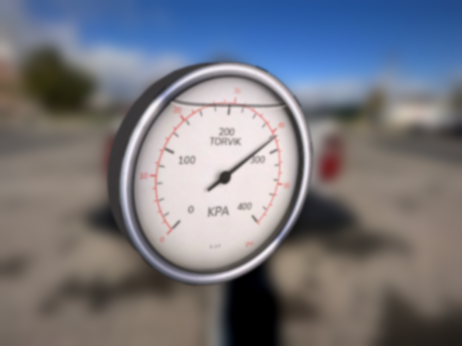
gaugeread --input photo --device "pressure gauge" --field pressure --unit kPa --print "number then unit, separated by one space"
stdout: 280 kPa
